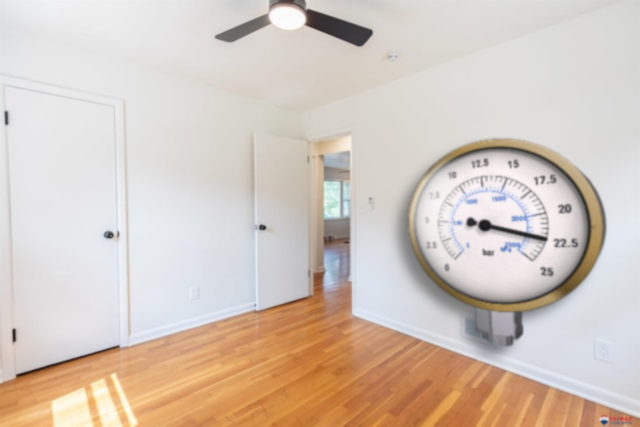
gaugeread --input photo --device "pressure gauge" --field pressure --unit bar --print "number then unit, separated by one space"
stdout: 22.5 bar
